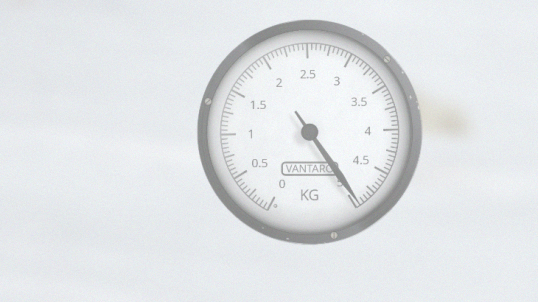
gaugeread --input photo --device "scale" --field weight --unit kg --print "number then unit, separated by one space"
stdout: 4.95 kg
